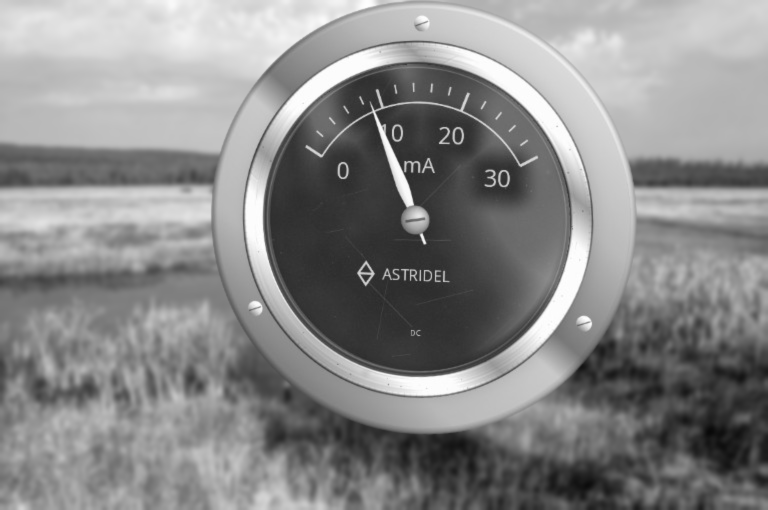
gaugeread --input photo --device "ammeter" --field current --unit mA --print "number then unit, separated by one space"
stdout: 9 mA
